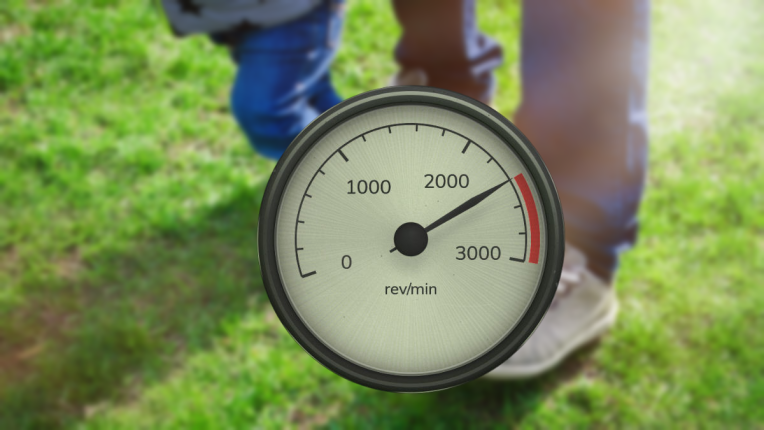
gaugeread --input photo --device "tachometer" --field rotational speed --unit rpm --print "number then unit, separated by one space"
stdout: 2400 rpm
